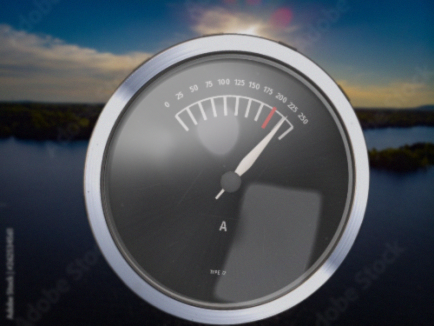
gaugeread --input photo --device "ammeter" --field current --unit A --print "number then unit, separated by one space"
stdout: 225 A
